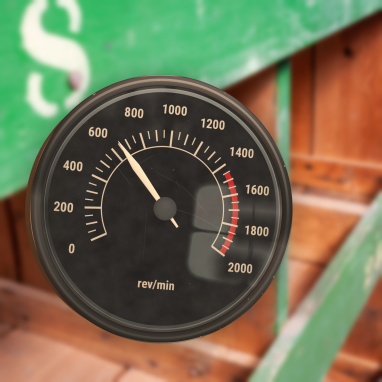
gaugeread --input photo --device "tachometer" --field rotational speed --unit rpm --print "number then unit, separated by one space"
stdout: 650 rpm
